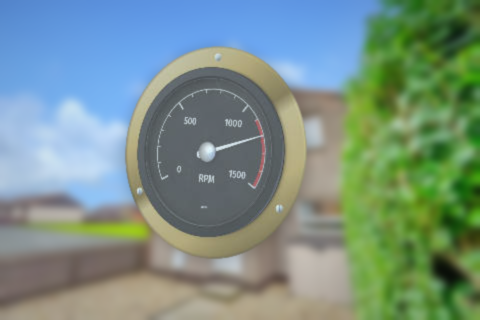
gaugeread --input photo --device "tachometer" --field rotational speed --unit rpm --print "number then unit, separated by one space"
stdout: 1200 rpm
